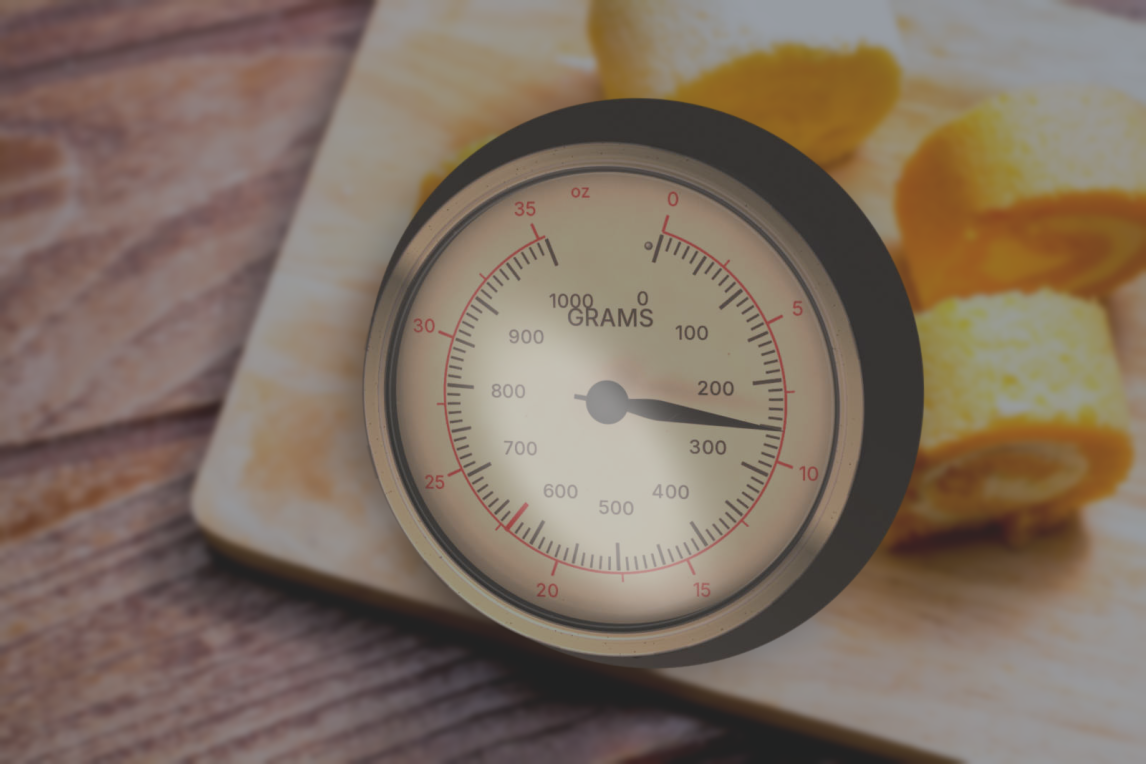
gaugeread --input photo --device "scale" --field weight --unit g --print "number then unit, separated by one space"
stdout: 250 g
